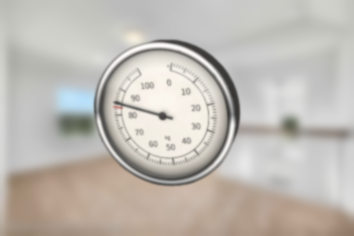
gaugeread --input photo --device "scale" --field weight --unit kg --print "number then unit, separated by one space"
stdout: 85 kg
